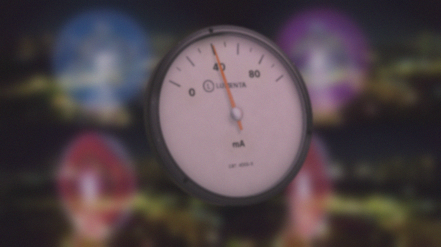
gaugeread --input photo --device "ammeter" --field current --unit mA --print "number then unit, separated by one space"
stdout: 40 mA
